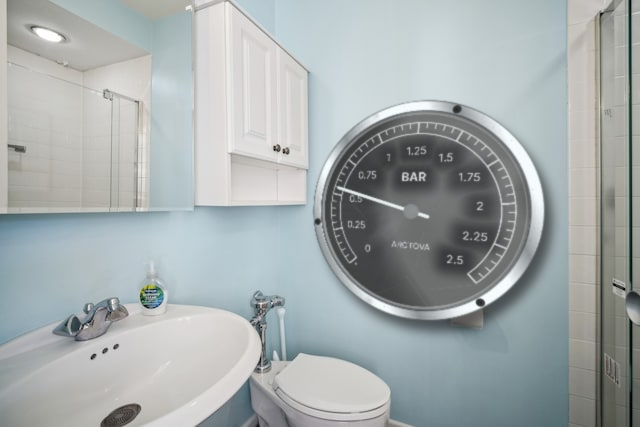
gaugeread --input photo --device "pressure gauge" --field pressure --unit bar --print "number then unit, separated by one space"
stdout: 0.55 bar
